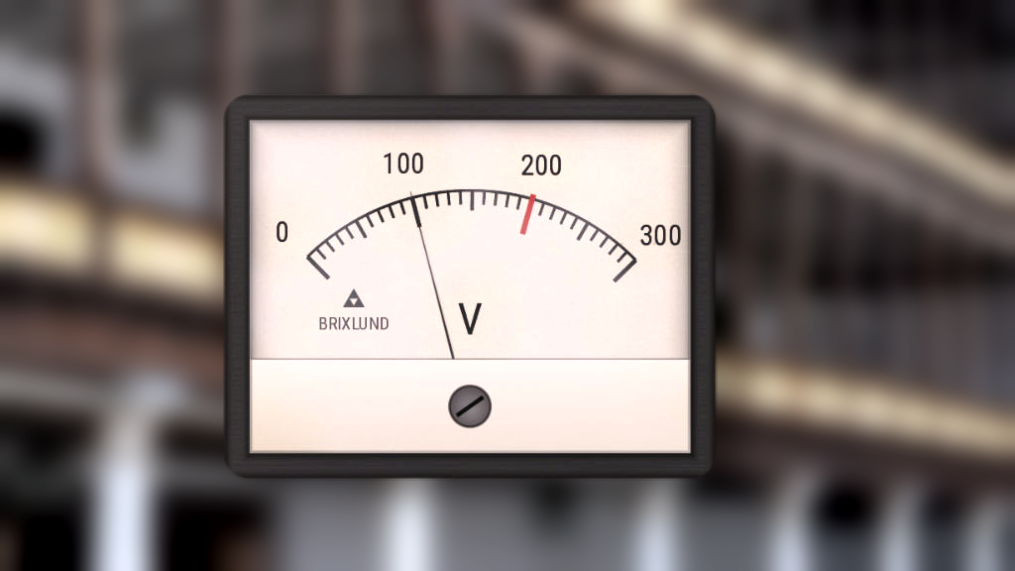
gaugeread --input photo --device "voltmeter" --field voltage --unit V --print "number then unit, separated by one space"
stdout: 100 V
